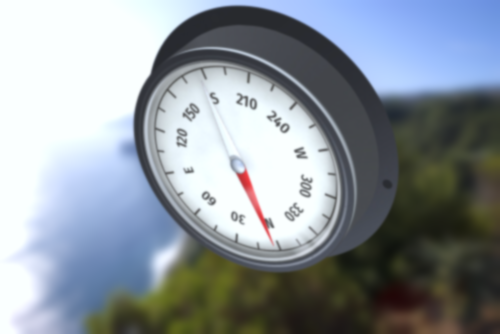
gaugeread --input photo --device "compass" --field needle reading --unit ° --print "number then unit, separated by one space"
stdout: 0 °
